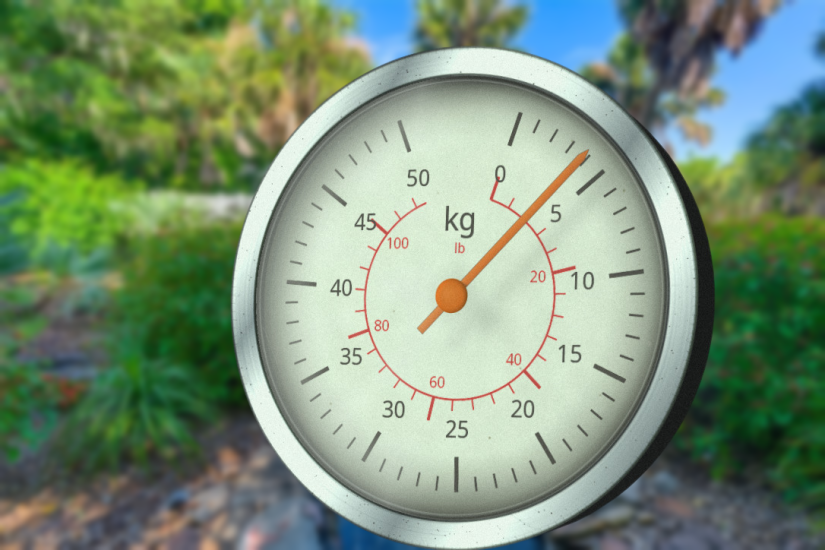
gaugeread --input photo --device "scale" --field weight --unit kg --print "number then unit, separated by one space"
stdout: 4 kg
